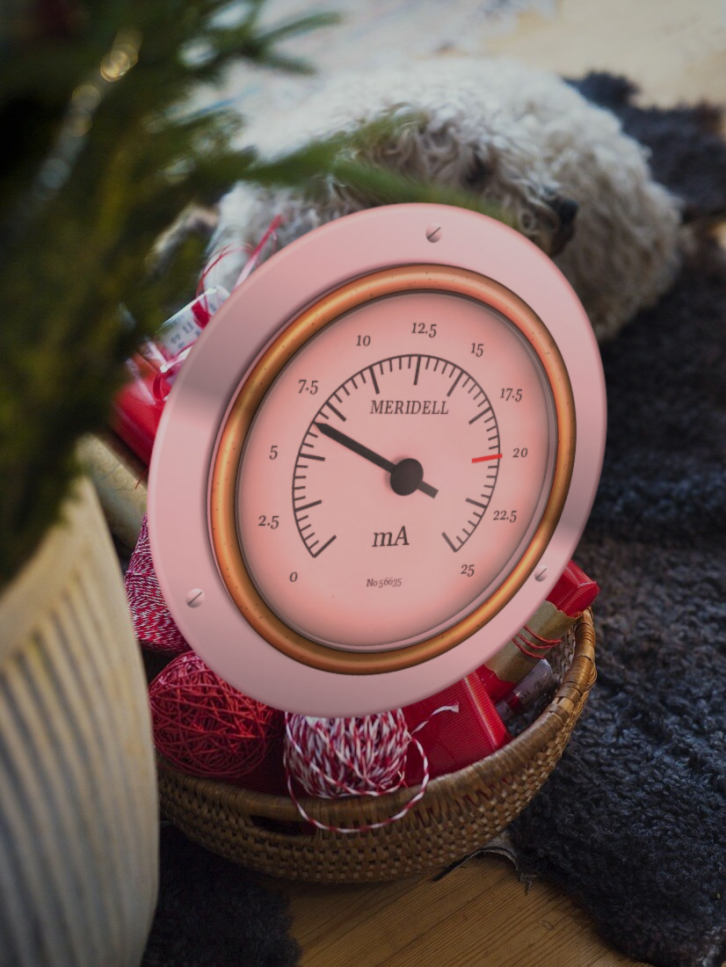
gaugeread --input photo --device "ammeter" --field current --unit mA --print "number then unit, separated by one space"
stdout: 6.5 mA
